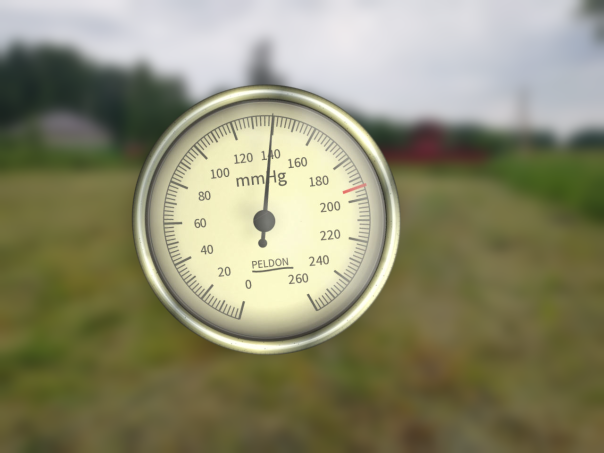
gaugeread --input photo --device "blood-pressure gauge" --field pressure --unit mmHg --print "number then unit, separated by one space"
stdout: 140 mmHg
